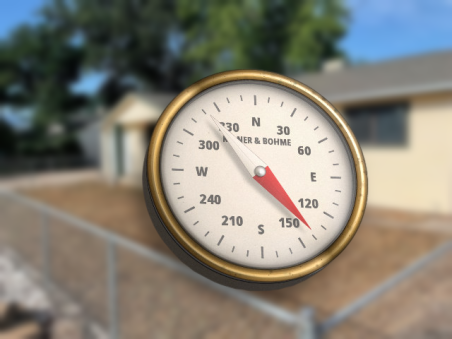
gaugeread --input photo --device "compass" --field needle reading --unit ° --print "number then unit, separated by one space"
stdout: 140 °
